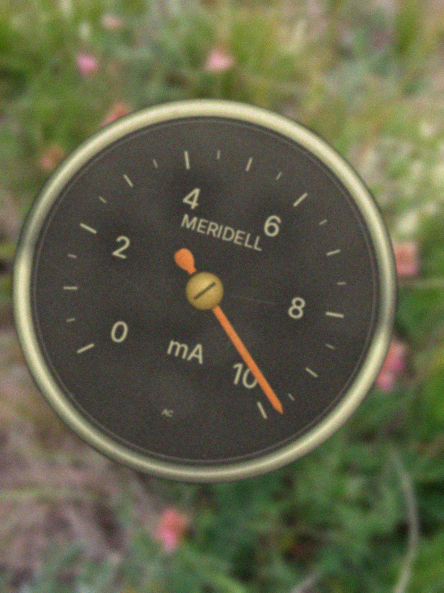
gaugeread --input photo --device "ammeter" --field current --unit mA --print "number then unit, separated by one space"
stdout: 9.75 mA
